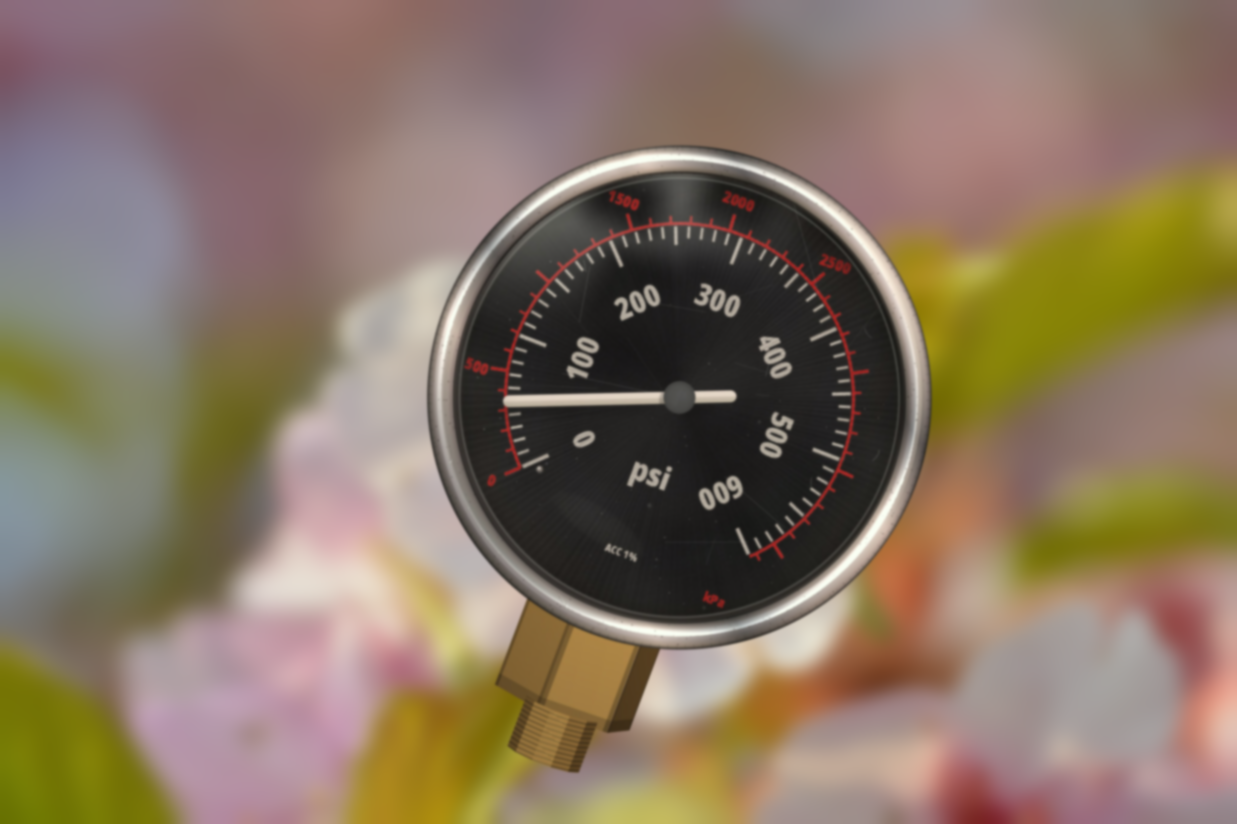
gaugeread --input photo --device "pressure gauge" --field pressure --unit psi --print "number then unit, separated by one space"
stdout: 50 psi
